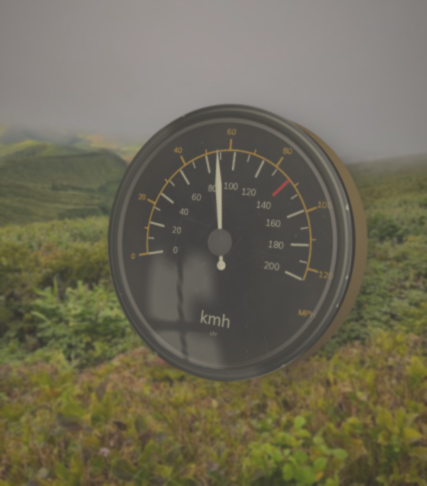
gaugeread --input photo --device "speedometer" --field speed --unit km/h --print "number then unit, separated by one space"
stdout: 90 km/h
